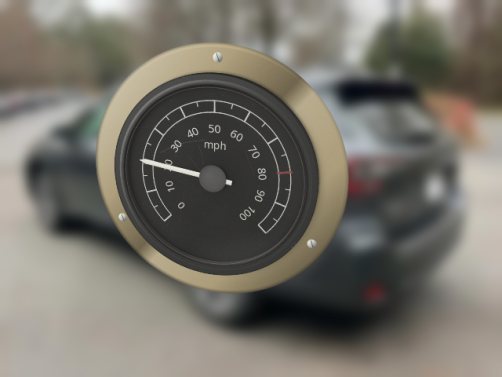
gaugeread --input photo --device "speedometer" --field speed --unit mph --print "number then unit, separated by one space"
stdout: 20 mph
